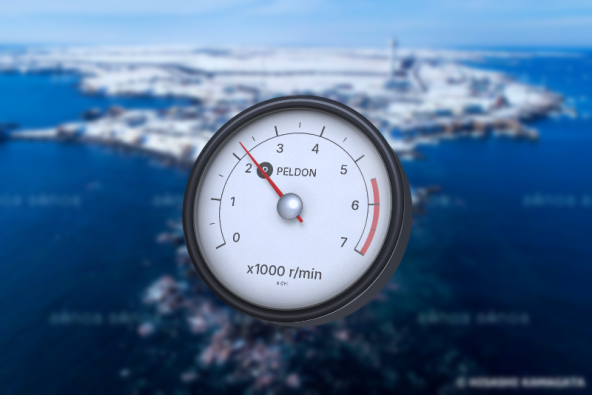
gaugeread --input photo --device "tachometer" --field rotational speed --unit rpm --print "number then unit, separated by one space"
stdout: 2250 rpm
